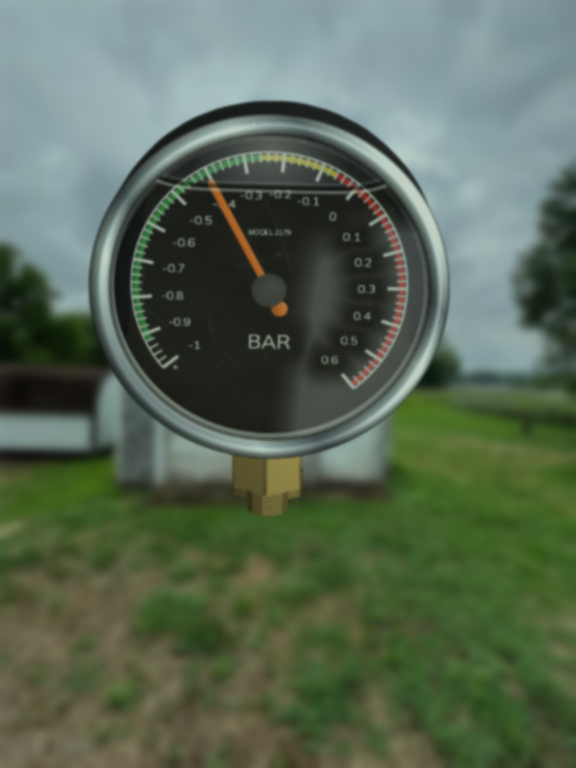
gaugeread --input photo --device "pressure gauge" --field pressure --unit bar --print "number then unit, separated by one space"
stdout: -0.4 bar
